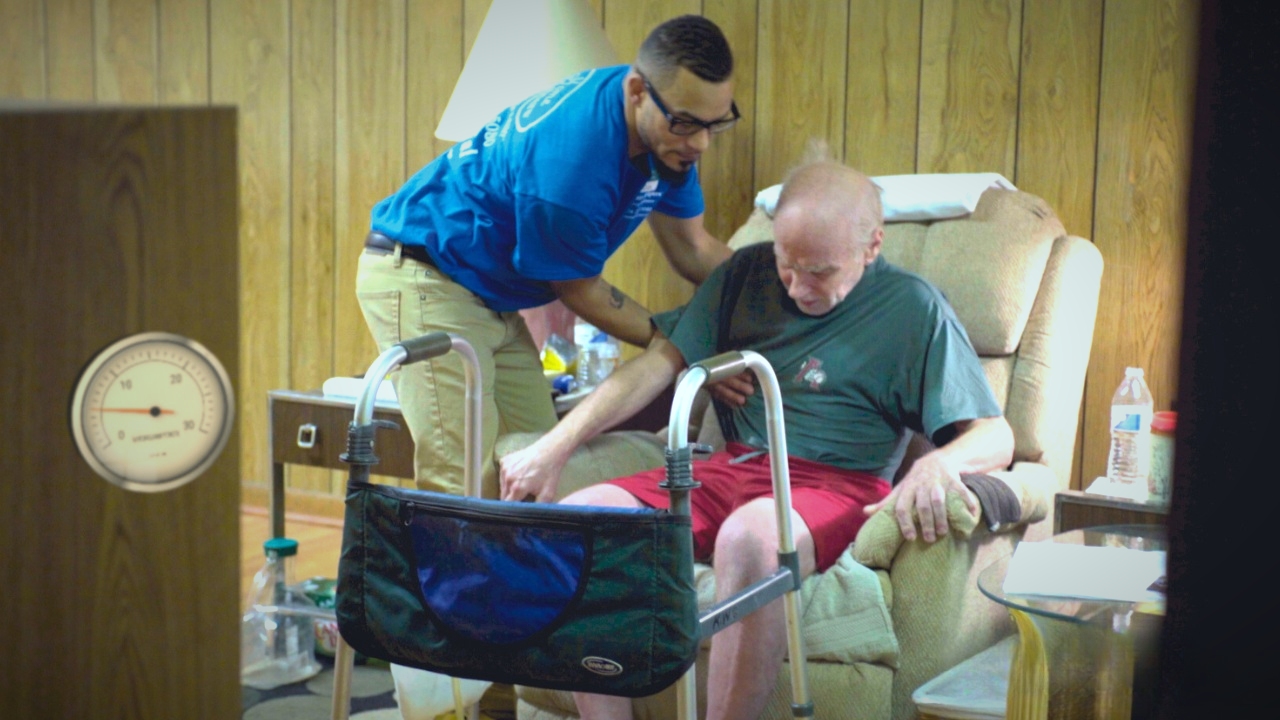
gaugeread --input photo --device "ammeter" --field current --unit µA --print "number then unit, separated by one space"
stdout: 5 µA
